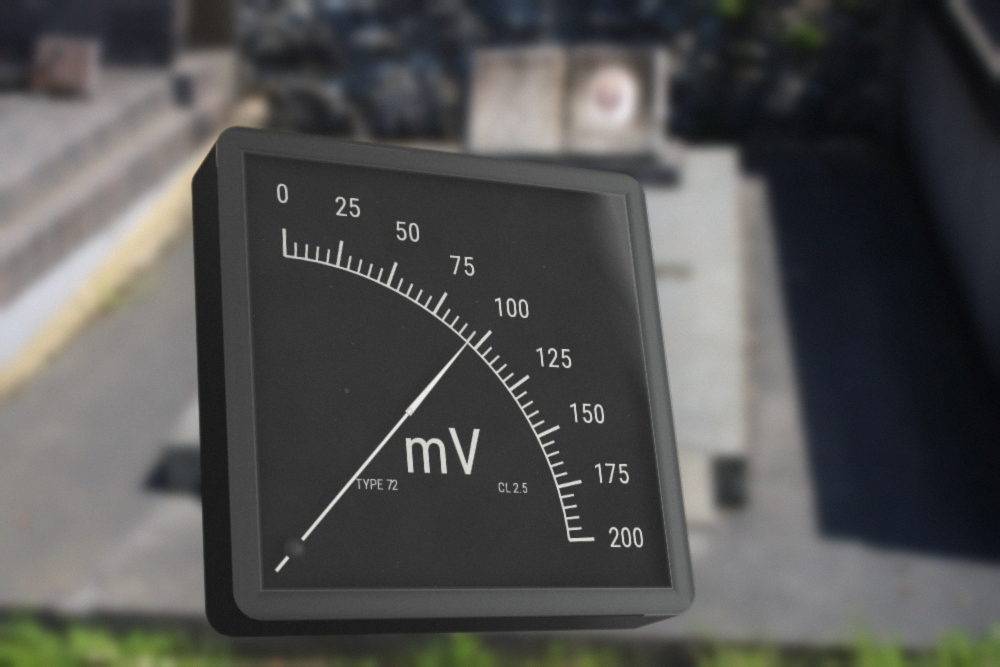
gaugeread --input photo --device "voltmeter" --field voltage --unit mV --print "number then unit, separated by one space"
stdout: 95 mV
